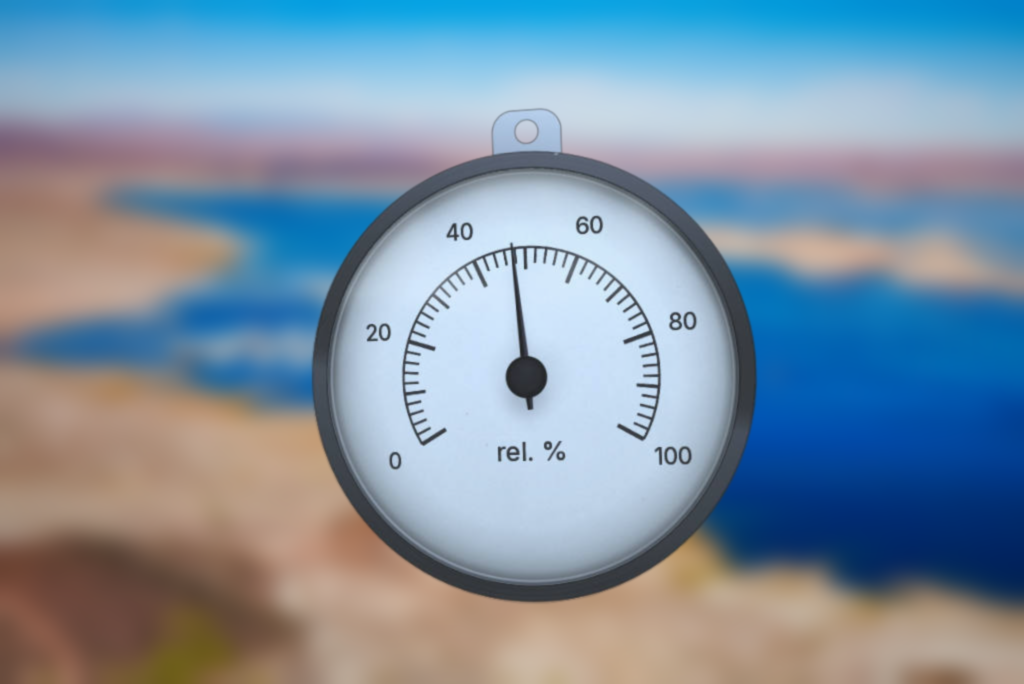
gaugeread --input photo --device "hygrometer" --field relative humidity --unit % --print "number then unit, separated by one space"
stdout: 48 %
